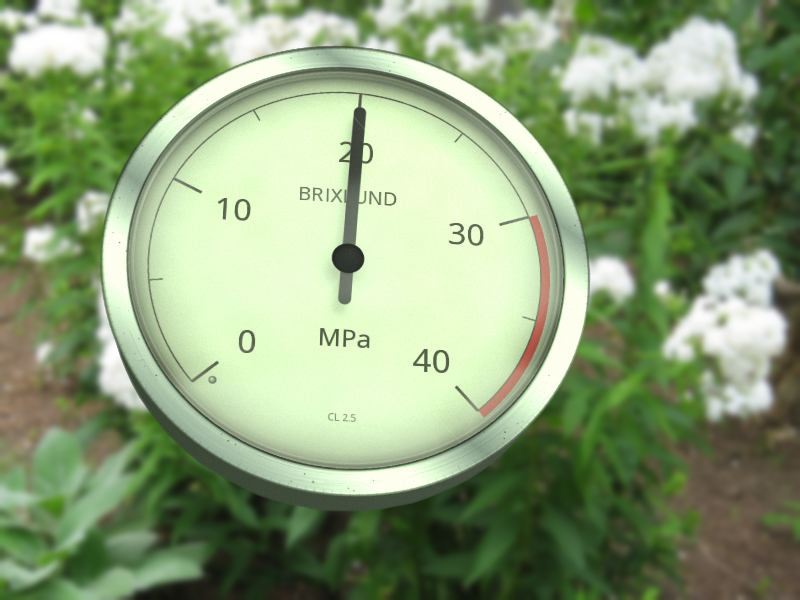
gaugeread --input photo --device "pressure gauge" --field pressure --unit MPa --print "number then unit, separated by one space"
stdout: 20 MPa
